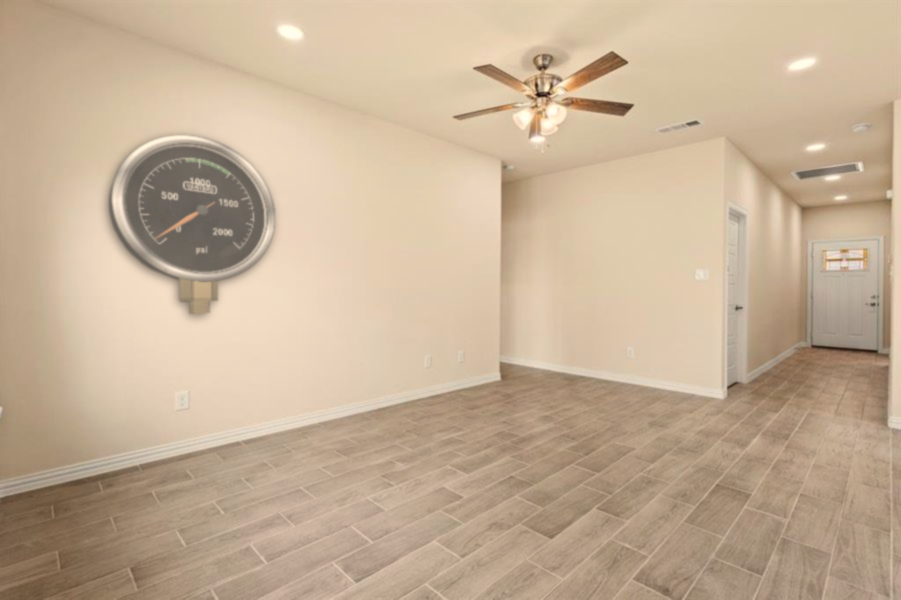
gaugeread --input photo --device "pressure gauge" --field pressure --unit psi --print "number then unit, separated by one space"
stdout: 50 psi
